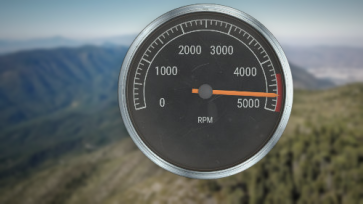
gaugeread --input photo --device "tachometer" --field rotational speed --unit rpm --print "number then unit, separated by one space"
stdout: 4700 rpm
